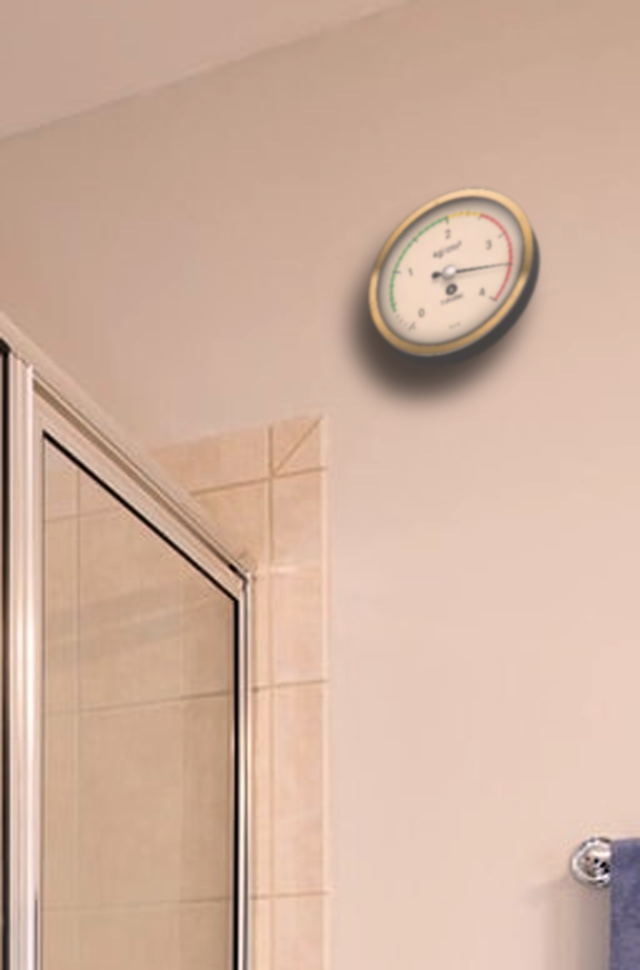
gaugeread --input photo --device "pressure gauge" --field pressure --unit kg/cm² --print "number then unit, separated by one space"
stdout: 3.5 kg/cm²
